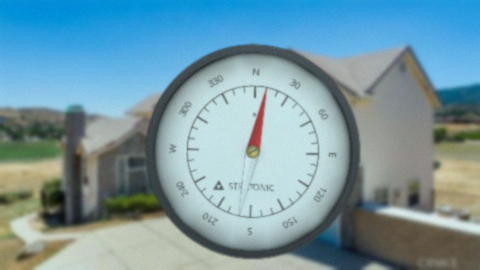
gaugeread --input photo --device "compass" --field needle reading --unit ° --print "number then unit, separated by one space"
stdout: 10 °
